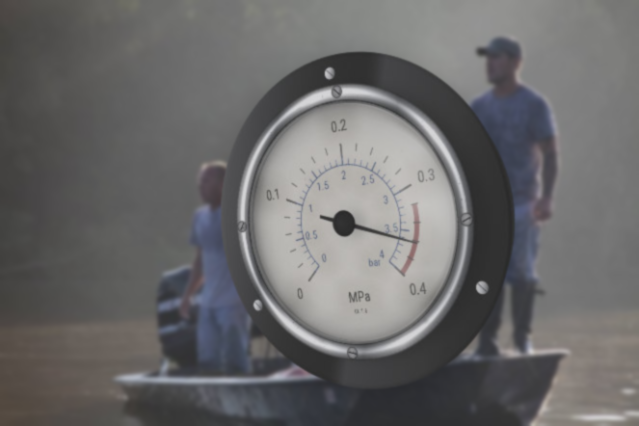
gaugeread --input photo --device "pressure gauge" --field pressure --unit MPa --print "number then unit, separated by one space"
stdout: 0.36 MPa
